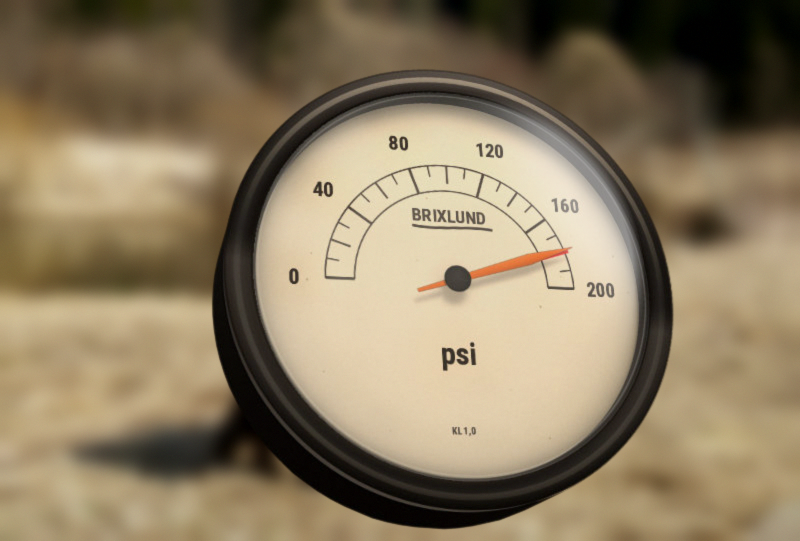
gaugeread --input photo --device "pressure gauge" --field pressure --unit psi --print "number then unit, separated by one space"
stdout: 180 psi
